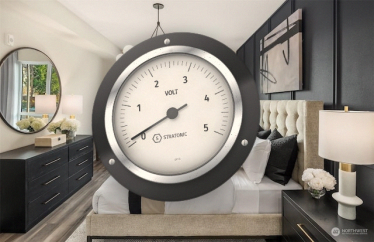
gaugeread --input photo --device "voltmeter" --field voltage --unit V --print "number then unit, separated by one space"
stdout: 0.1 V
